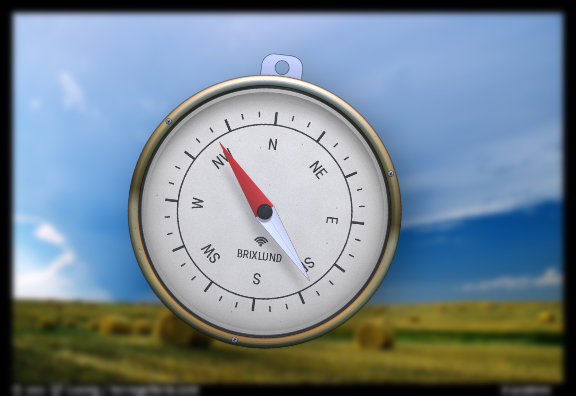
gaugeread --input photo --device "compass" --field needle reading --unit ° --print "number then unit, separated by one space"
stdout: 320 °
